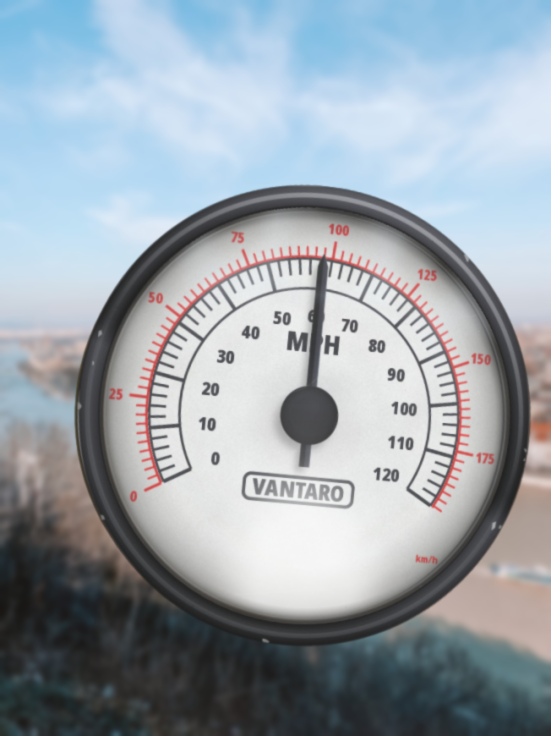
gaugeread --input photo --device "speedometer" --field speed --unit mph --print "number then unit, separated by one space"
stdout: 60 mph
